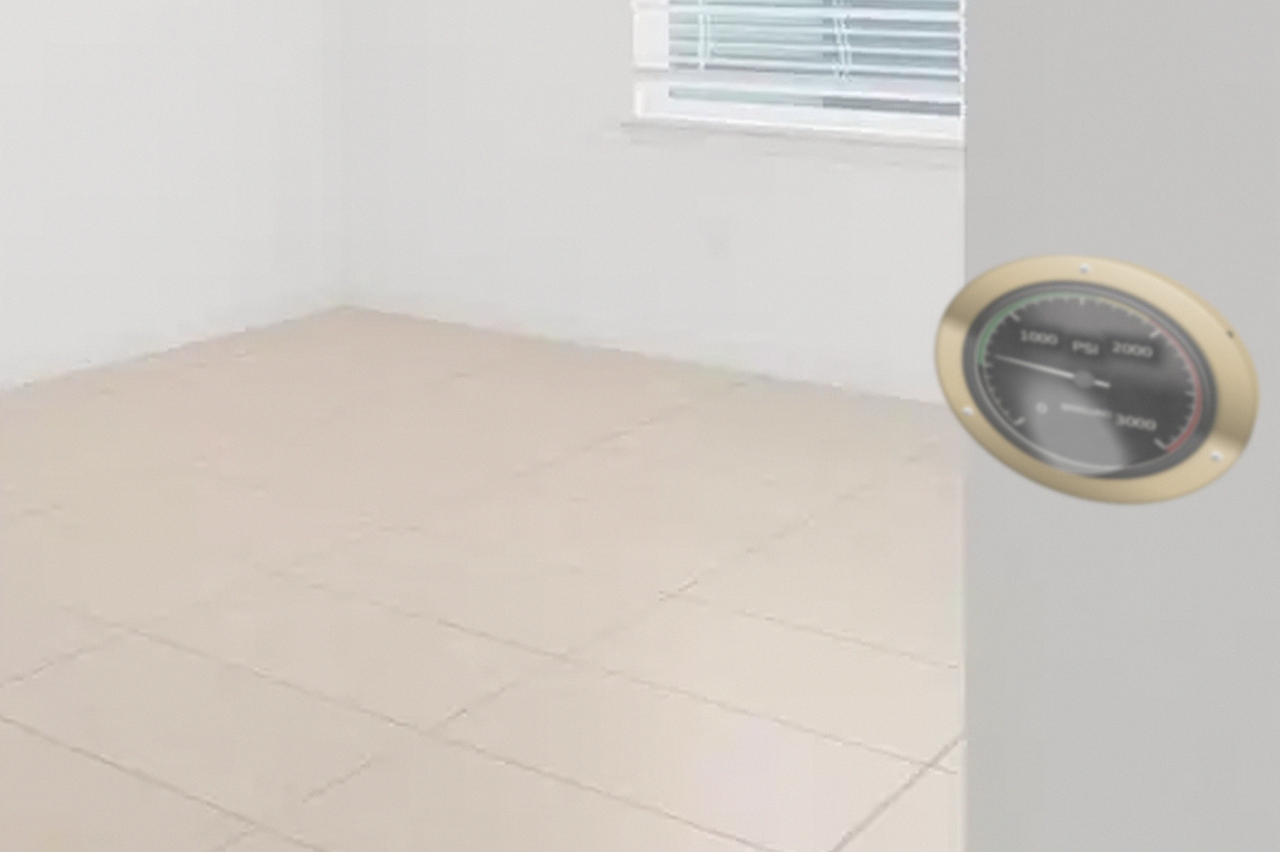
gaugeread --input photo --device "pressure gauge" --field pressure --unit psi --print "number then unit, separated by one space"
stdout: 600 psi
